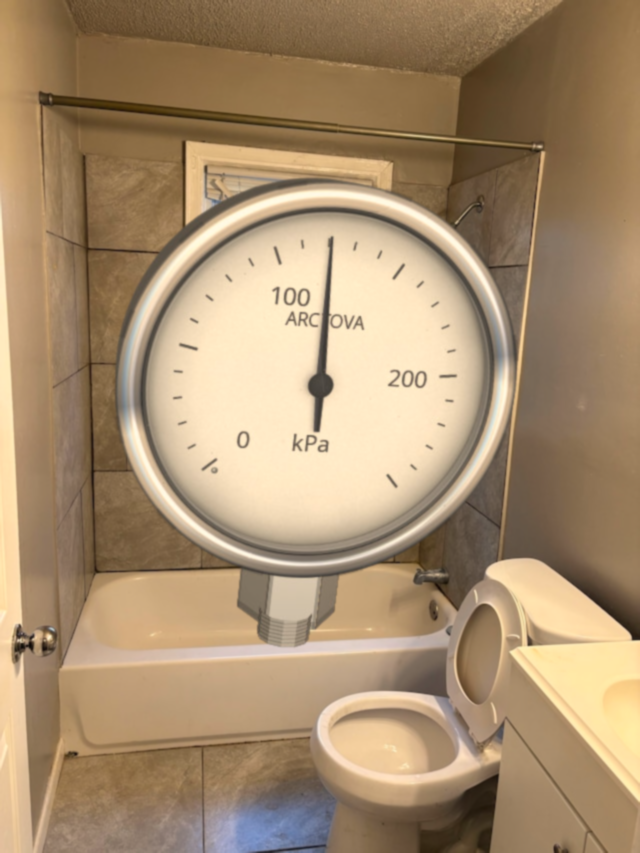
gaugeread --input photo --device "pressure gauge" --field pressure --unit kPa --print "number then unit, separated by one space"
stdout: 120 kPa
